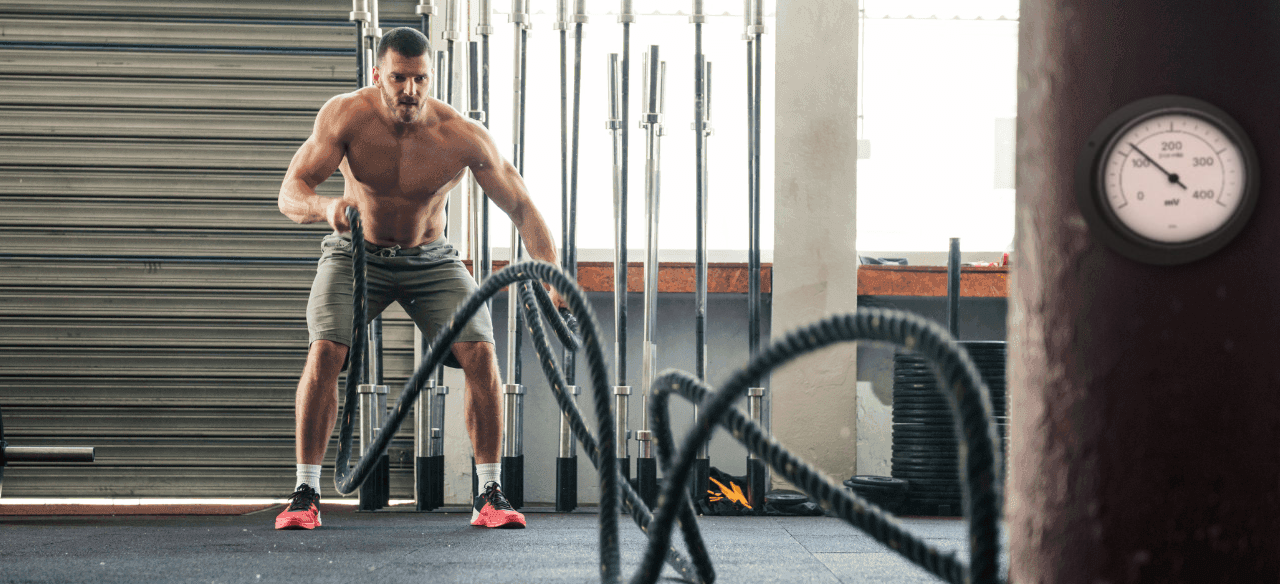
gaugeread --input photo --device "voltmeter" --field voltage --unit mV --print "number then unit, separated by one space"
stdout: 120 mV
